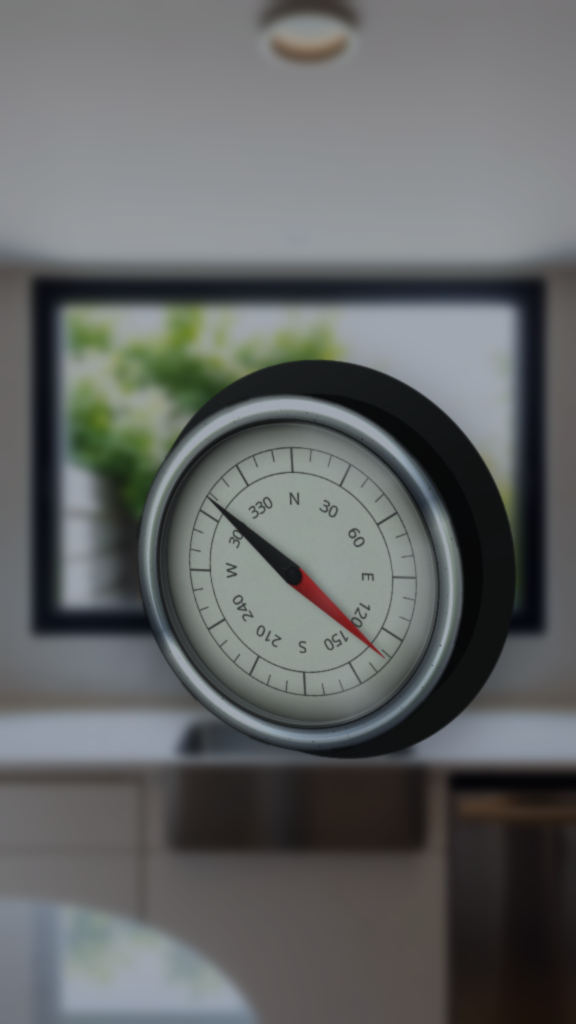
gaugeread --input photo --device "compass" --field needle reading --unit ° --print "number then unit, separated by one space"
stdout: 130 °
